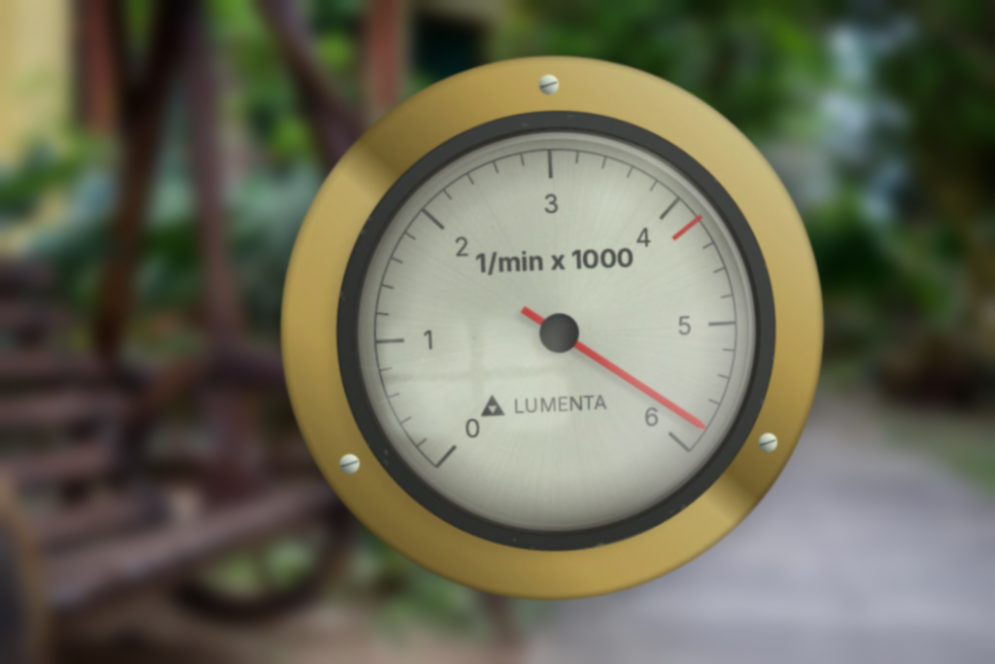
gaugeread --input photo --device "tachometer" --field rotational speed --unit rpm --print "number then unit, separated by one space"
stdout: 5800 rpm
